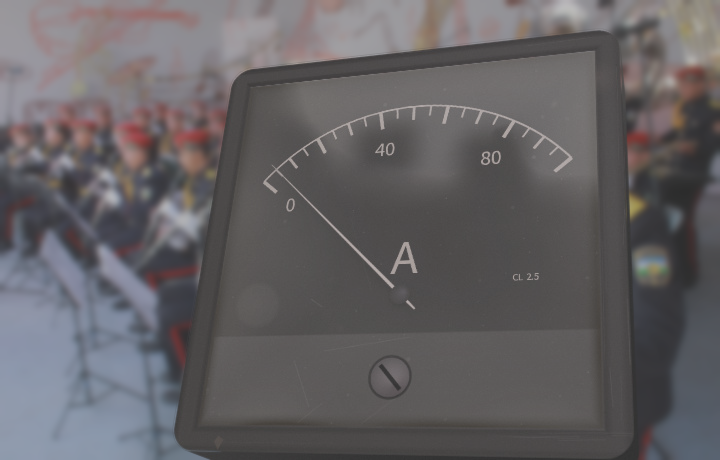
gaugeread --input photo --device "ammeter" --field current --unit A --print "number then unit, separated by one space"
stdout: 5 A
